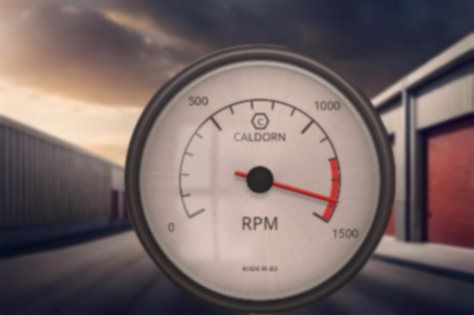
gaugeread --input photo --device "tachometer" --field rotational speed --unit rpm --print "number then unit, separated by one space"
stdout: 1400 rpm
